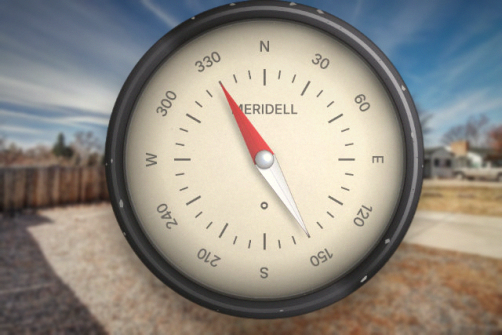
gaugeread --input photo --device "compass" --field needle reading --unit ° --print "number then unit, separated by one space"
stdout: 330 °
